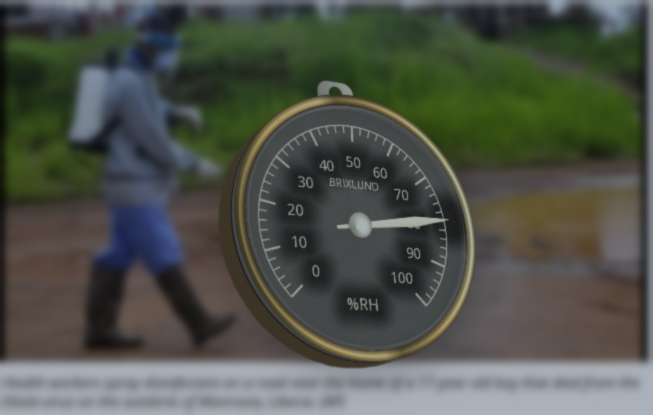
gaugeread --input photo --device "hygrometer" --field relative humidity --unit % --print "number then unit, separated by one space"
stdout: 80 %
